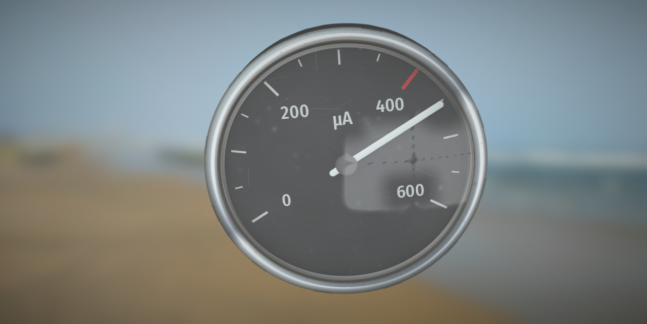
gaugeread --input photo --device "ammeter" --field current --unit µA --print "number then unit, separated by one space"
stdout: 450 µA
